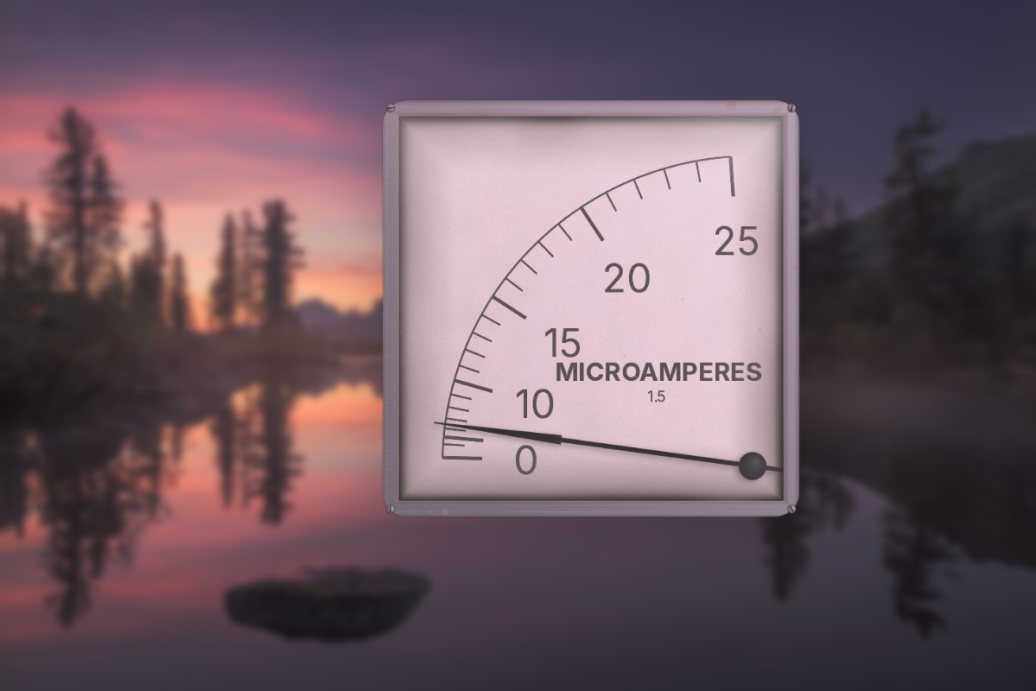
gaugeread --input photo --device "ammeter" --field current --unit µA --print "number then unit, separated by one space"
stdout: 6.5 µA
